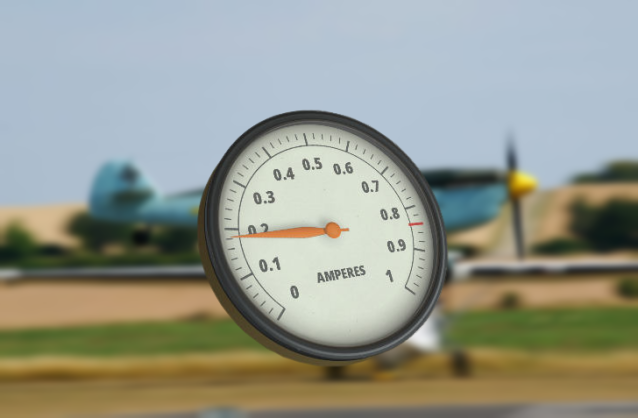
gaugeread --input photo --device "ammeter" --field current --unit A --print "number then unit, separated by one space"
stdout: 0.18 A
